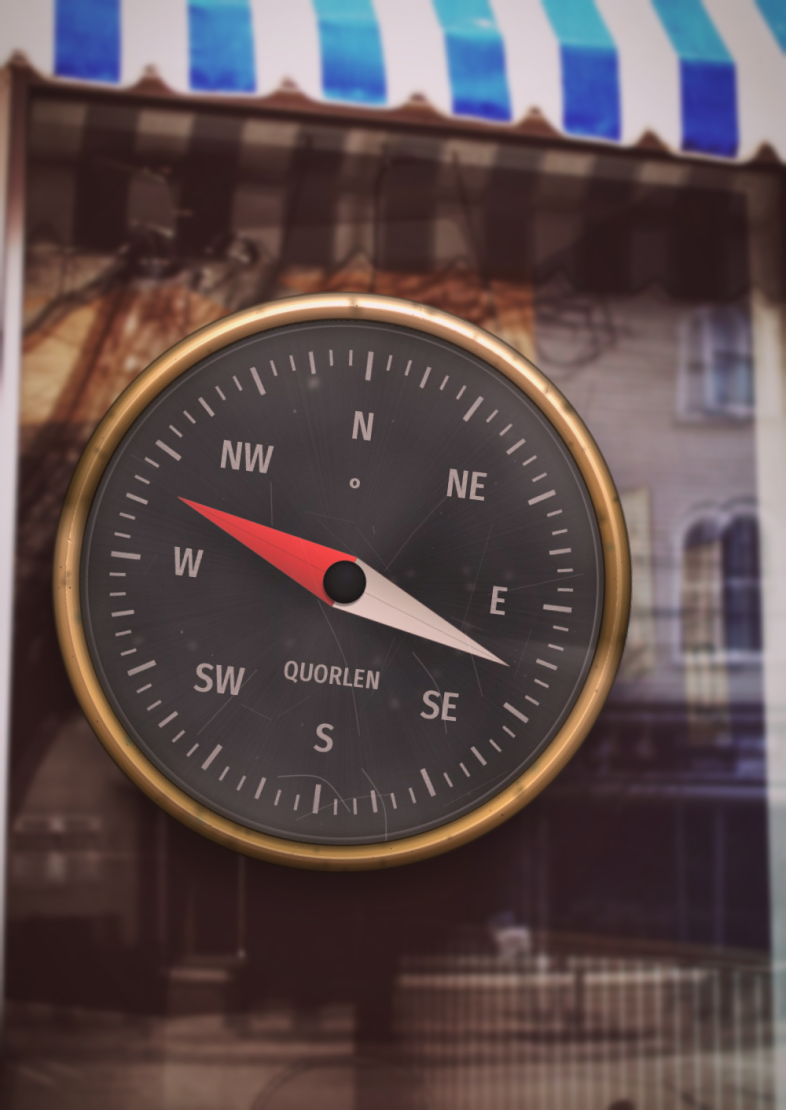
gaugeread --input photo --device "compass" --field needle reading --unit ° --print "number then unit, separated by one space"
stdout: 290 °
